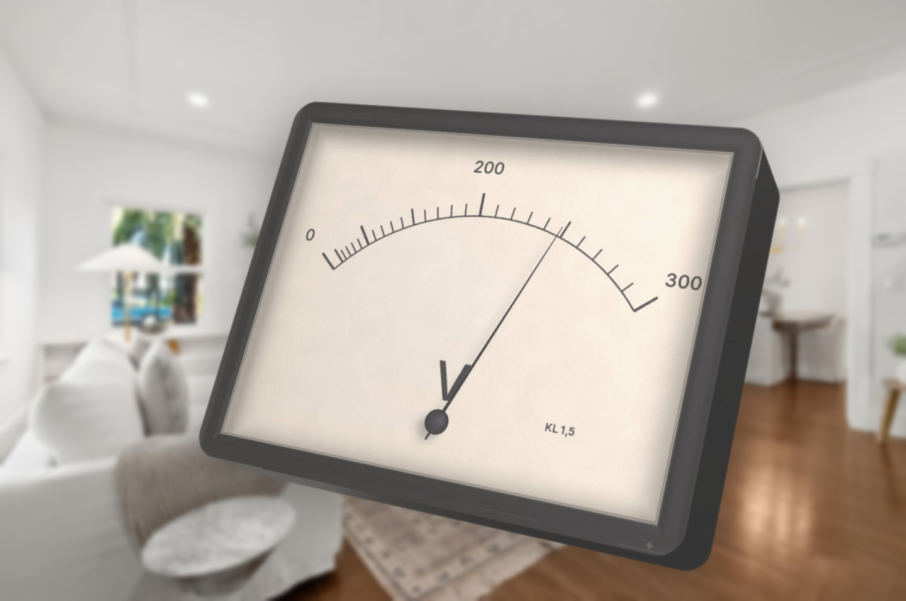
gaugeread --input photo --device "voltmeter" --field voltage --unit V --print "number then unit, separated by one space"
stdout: 250 V
